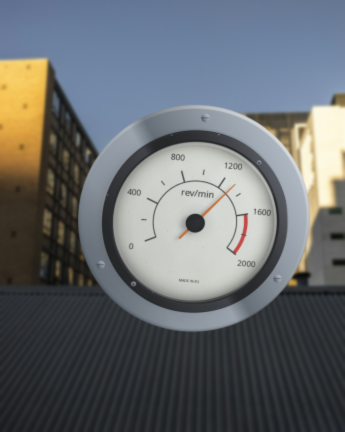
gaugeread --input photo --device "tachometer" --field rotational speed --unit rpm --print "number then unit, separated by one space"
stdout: 1300 rpm
